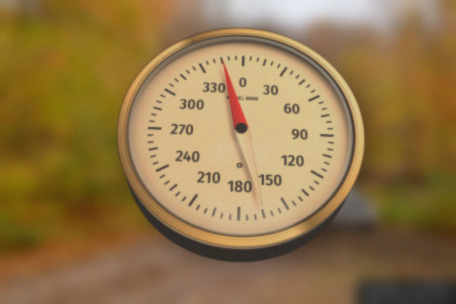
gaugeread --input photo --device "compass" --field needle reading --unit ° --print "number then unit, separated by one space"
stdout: 345 °
